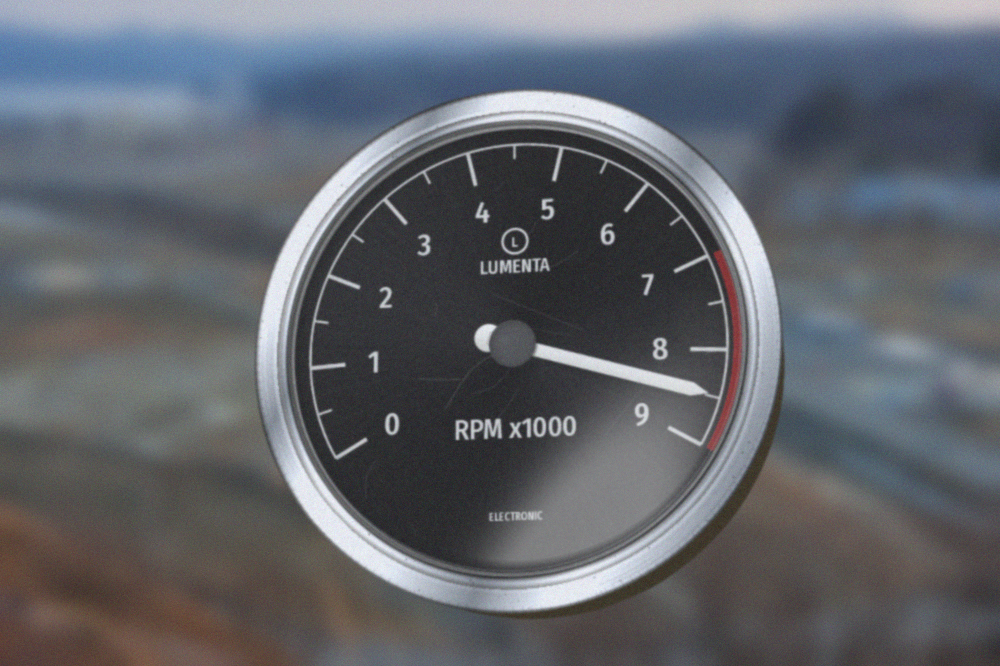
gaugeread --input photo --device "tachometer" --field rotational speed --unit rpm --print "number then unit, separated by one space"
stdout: 8500 rpm
